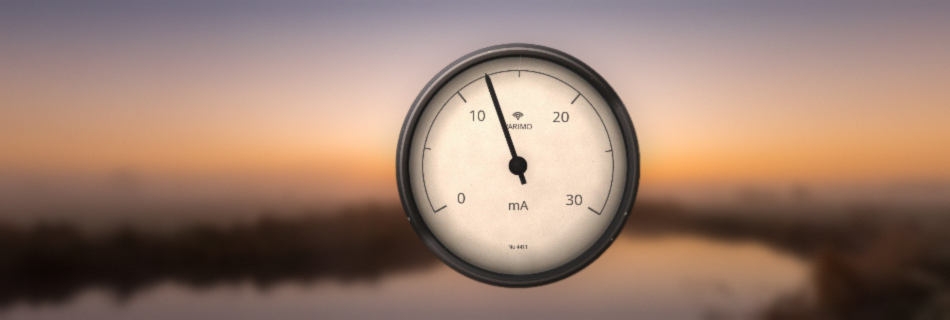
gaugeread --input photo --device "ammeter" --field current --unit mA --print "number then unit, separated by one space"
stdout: 12.5 mA
